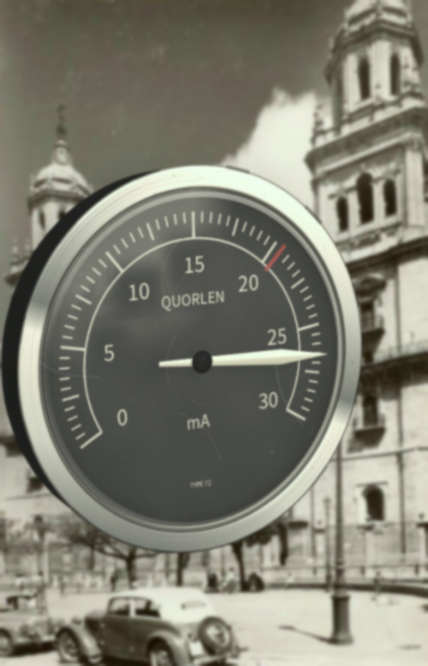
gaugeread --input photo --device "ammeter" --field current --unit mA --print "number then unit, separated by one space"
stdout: 26.5 mA
